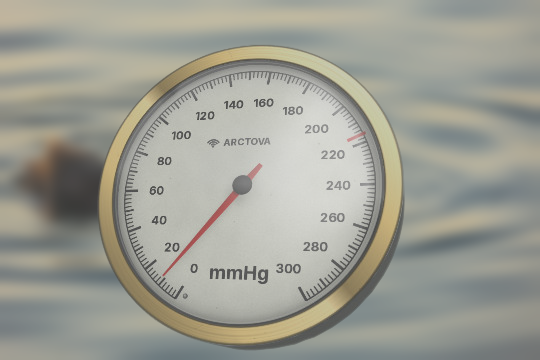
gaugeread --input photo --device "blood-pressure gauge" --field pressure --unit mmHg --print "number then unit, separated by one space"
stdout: 10 mmHg
